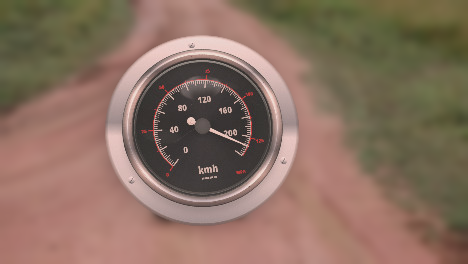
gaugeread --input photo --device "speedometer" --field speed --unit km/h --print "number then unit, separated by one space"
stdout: 210 km/h
